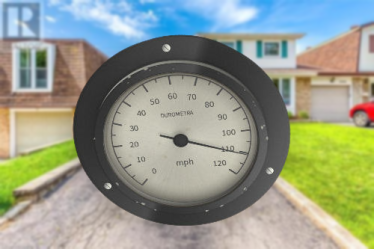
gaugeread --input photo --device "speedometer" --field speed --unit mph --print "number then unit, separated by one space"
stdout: 110 mph
